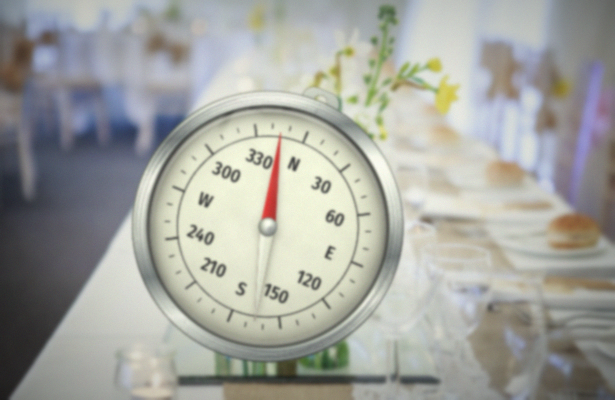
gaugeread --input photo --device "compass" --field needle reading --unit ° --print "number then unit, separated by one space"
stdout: 345 °
